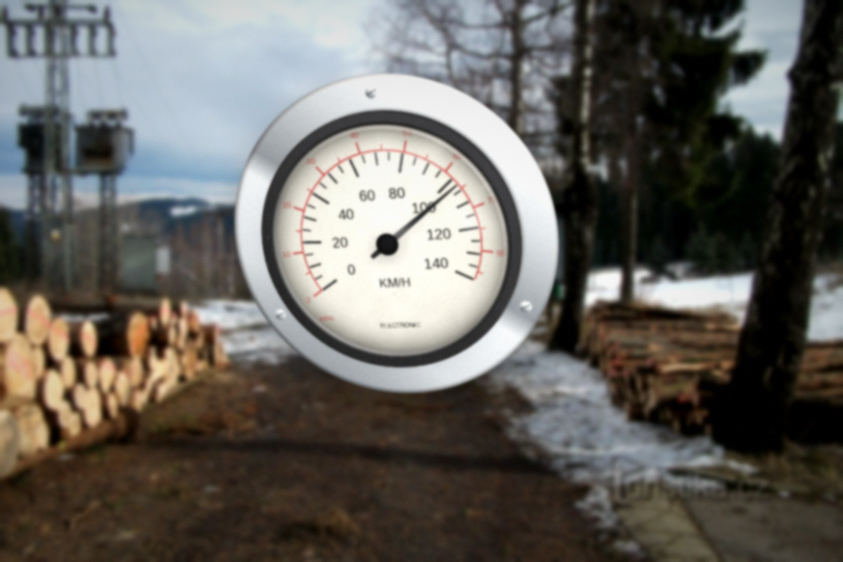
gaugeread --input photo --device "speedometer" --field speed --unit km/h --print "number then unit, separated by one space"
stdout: 102.5 km/h
